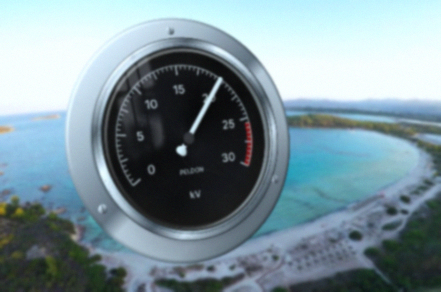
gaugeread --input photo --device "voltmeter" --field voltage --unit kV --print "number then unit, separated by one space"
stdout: 20 kV
